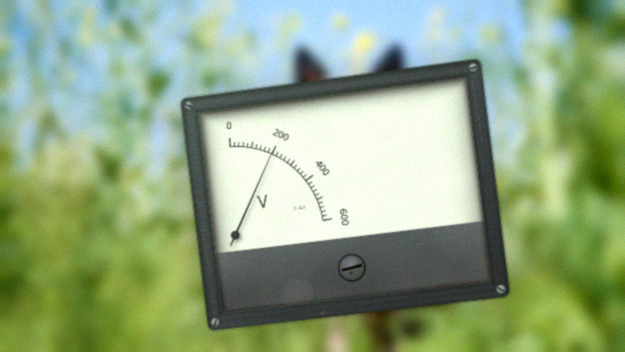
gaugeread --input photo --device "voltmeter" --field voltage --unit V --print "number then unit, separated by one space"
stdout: 200 V
